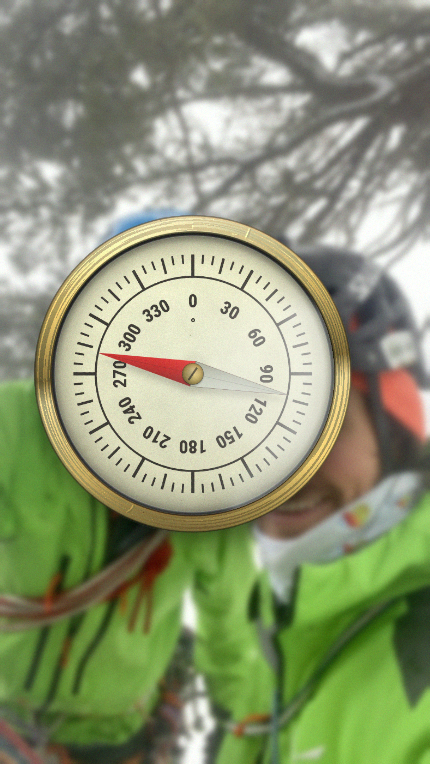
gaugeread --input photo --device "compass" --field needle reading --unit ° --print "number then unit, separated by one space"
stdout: 282.5 °
